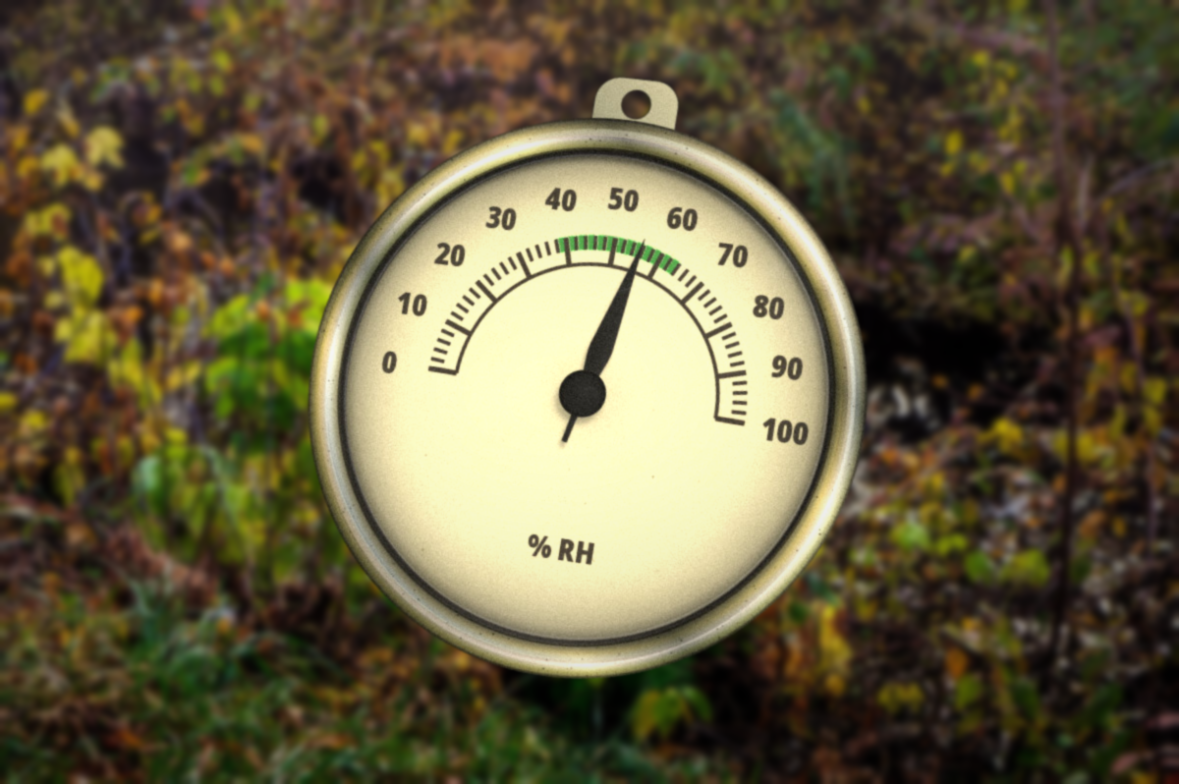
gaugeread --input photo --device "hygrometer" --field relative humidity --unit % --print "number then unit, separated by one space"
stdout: 56 %
